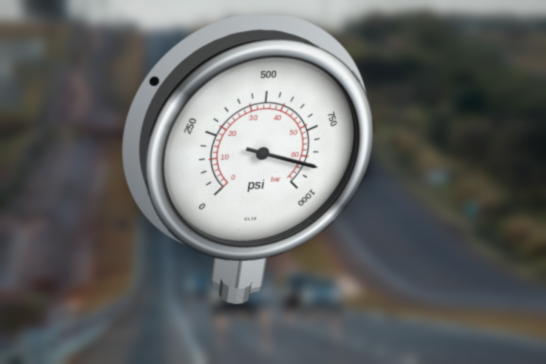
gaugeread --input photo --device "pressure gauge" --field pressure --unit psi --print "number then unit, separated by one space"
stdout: 900 psi
